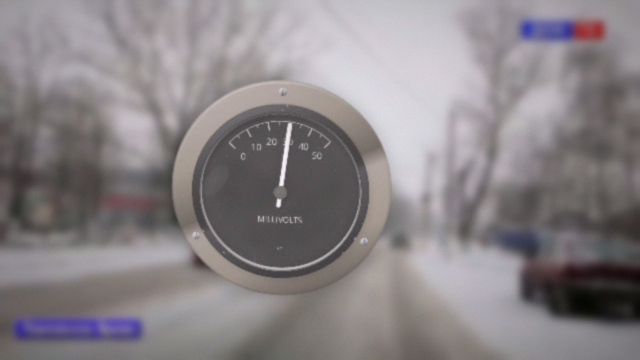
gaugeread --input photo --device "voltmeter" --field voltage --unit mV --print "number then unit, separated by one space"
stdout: 30 mV
